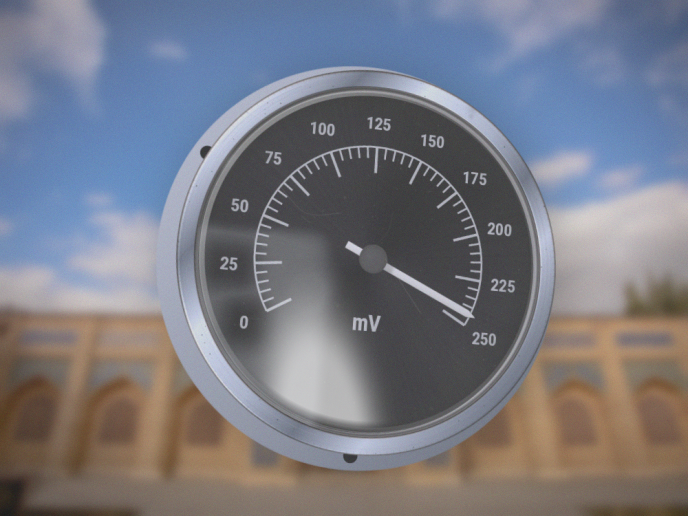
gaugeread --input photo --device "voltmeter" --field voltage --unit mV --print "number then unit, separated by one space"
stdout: 245 mV
